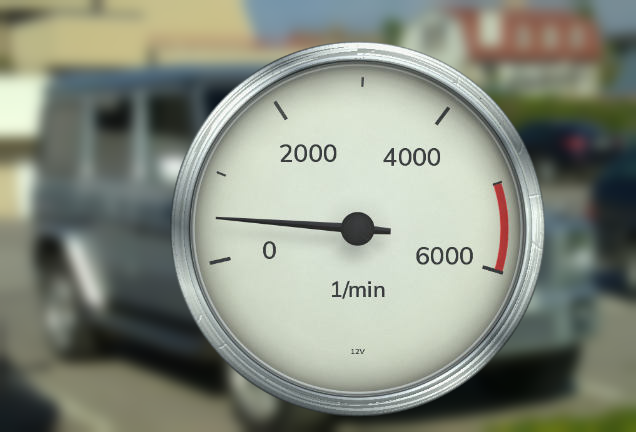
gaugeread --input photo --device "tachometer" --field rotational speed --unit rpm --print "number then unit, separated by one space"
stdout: 500 rpm
